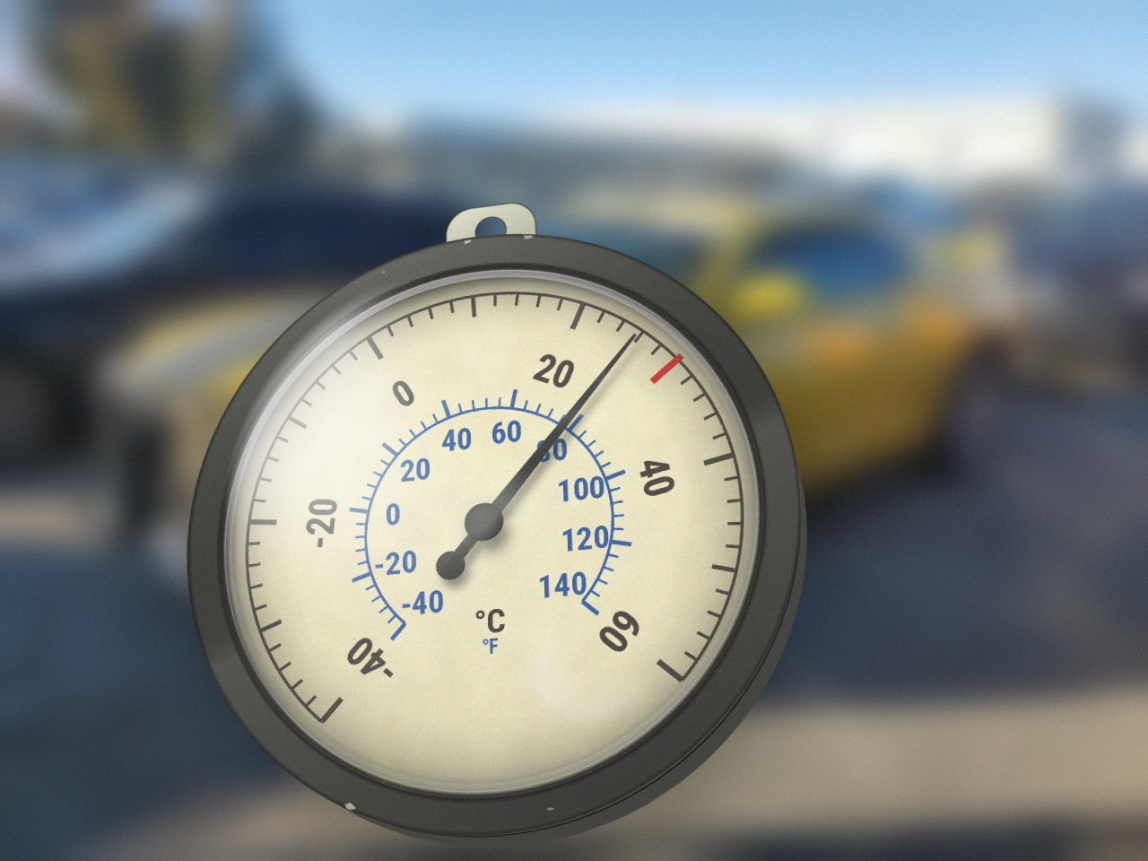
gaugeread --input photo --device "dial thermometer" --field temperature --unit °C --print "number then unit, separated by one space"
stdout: 26 °C
